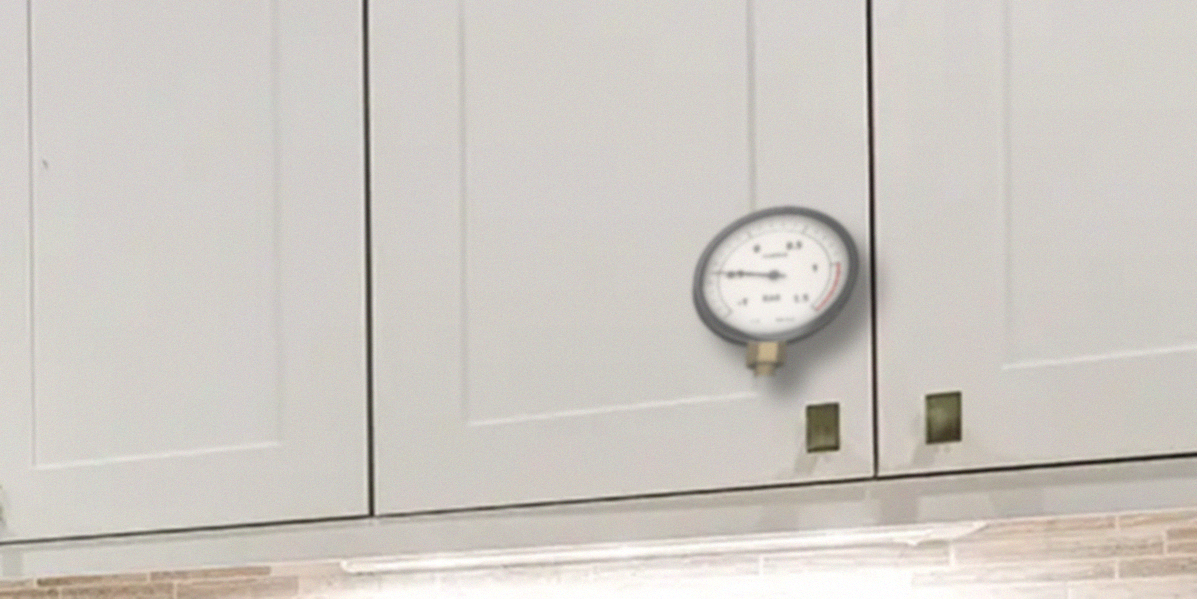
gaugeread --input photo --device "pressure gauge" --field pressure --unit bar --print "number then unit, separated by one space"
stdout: -0.5 bar
